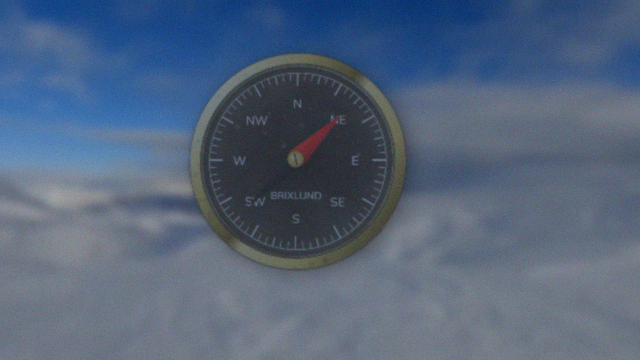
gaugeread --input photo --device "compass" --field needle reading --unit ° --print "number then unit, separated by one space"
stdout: 45 °
